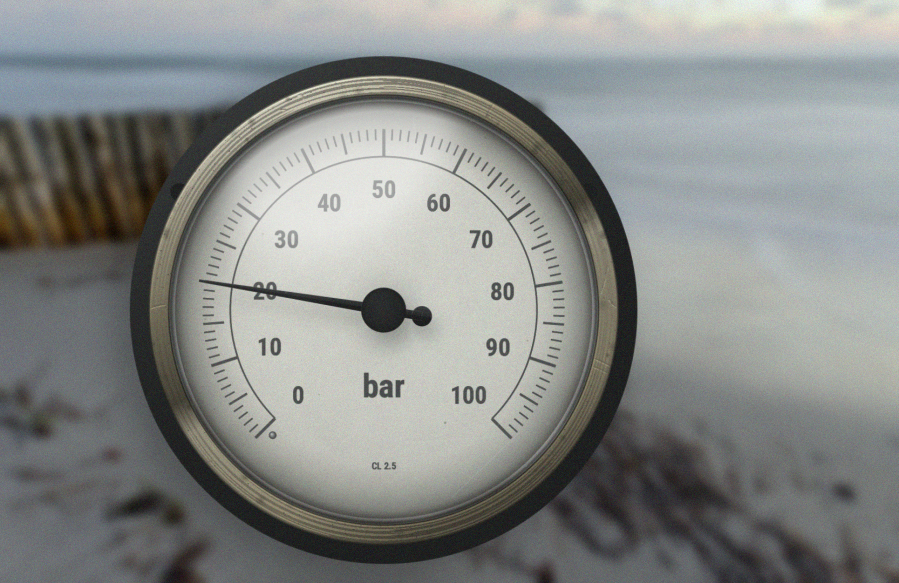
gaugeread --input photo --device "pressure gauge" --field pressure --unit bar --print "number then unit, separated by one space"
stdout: 20 bar
